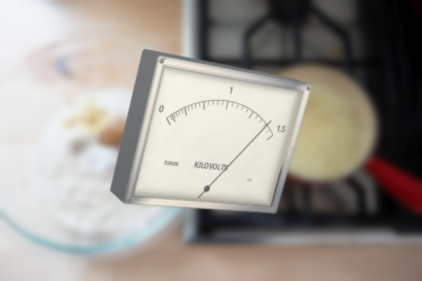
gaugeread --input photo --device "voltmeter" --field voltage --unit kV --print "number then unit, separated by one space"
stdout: 1.4 kV
